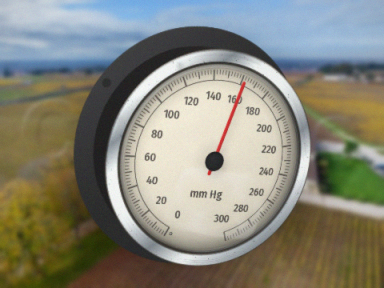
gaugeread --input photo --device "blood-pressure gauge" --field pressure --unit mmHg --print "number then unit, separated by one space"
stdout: 160 mmHg
